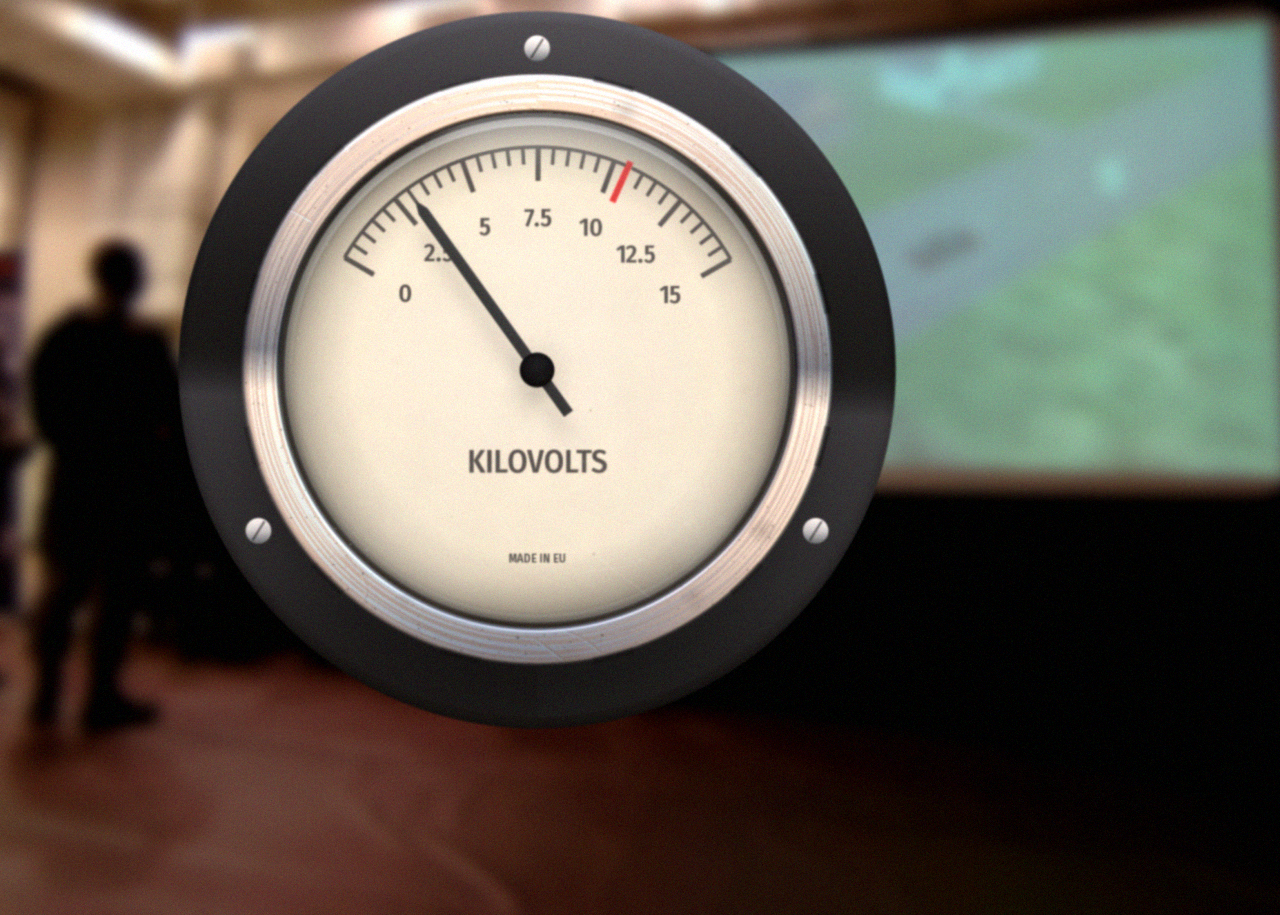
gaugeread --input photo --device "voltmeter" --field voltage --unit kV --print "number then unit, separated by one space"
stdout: 3 kV
